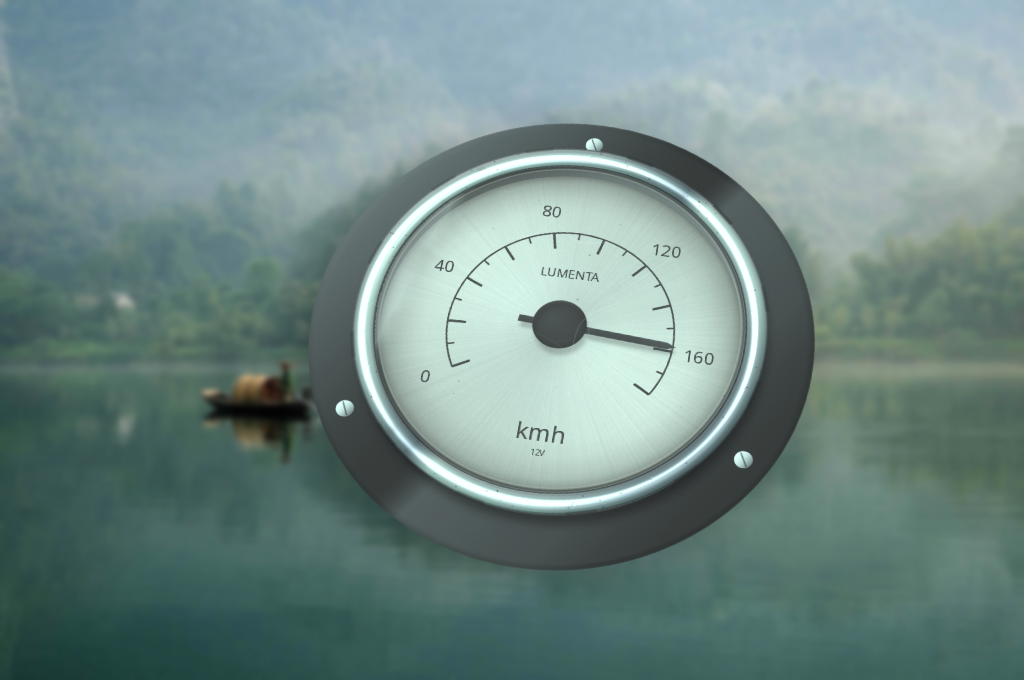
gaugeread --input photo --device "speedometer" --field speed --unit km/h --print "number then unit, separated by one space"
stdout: 160 km/h
